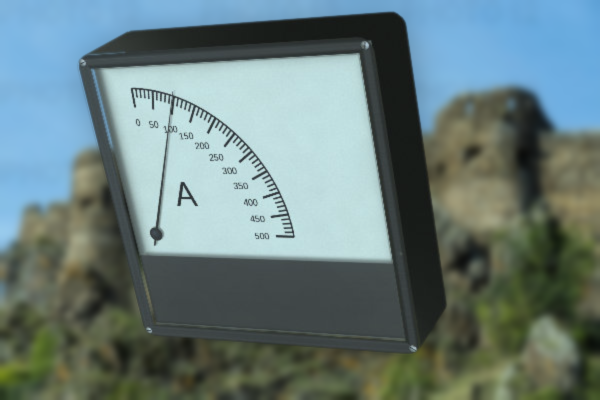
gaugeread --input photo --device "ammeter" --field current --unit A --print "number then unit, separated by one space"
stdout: 100 A
